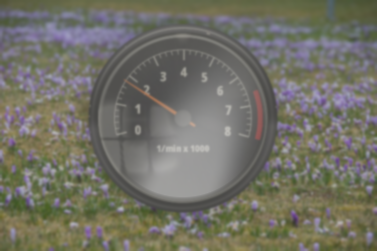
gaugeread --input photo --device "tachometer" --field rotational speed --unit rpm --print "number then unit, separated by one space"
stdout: 1800 rpm
